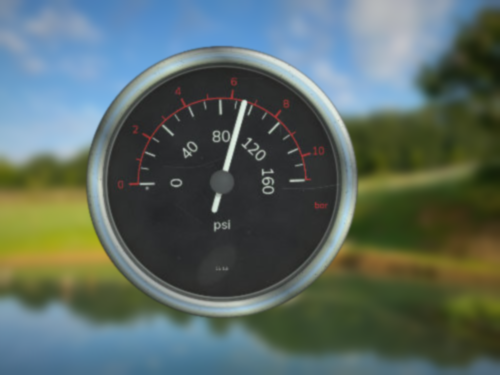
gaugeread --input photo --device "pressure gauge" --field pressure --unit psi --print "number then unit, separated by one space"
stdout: 95 psi
